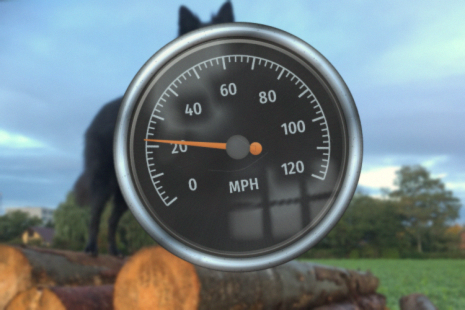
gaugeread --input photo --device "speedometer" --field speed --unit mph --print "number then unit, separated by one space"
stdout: 22 mph
